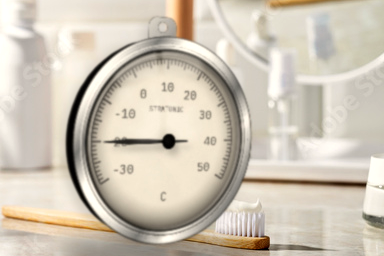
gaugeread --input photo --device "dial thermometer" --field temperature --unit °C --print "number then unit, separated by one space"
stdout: -20 °C
